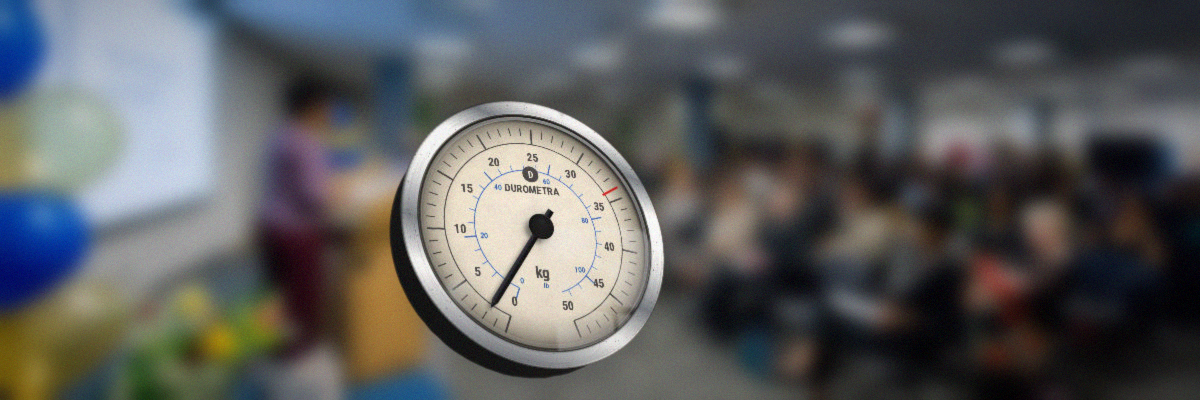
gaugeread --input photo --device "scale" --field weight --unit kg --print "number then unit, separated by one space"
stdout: 2 kg
